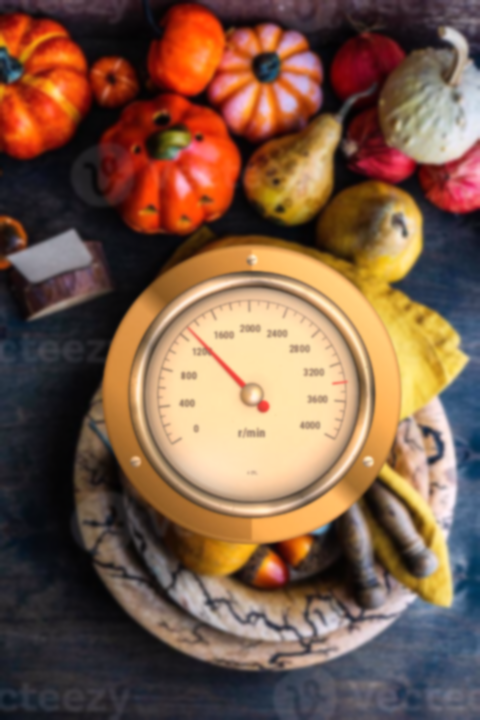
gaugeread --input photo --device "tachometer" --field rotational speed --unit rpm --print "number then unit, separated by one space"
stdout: 1300 rpm
